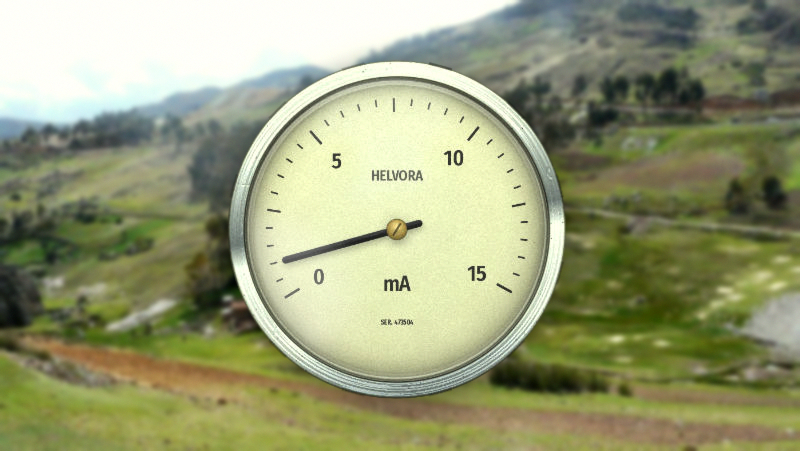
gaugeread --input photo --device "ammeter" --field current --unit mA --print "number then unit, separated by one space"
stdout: 1 mA
